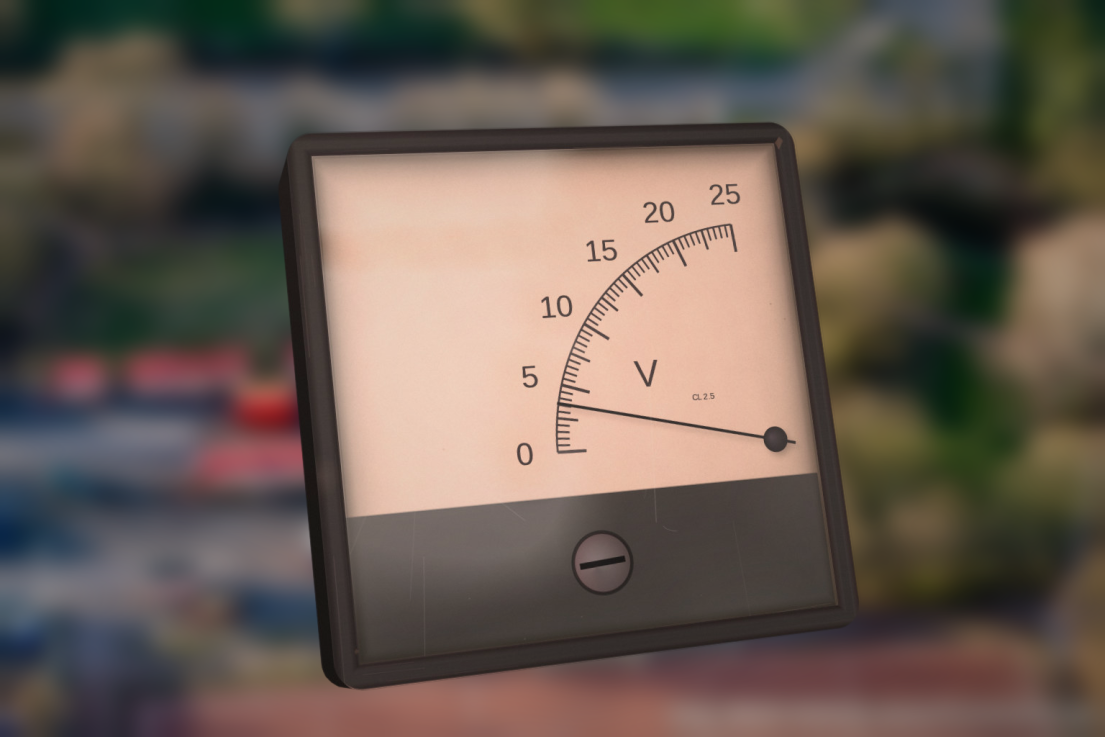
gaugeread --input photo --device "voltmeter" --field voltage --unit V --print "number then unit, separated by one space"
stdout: 3.5 V
